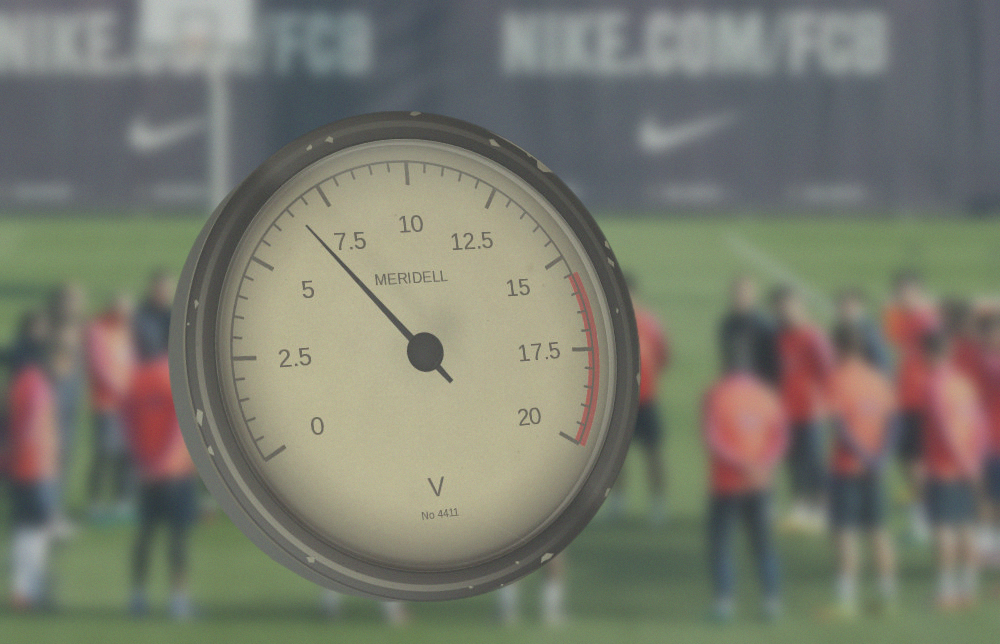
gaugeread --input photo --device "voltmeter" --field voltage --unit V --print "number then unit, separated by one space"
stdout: 6.5 V
